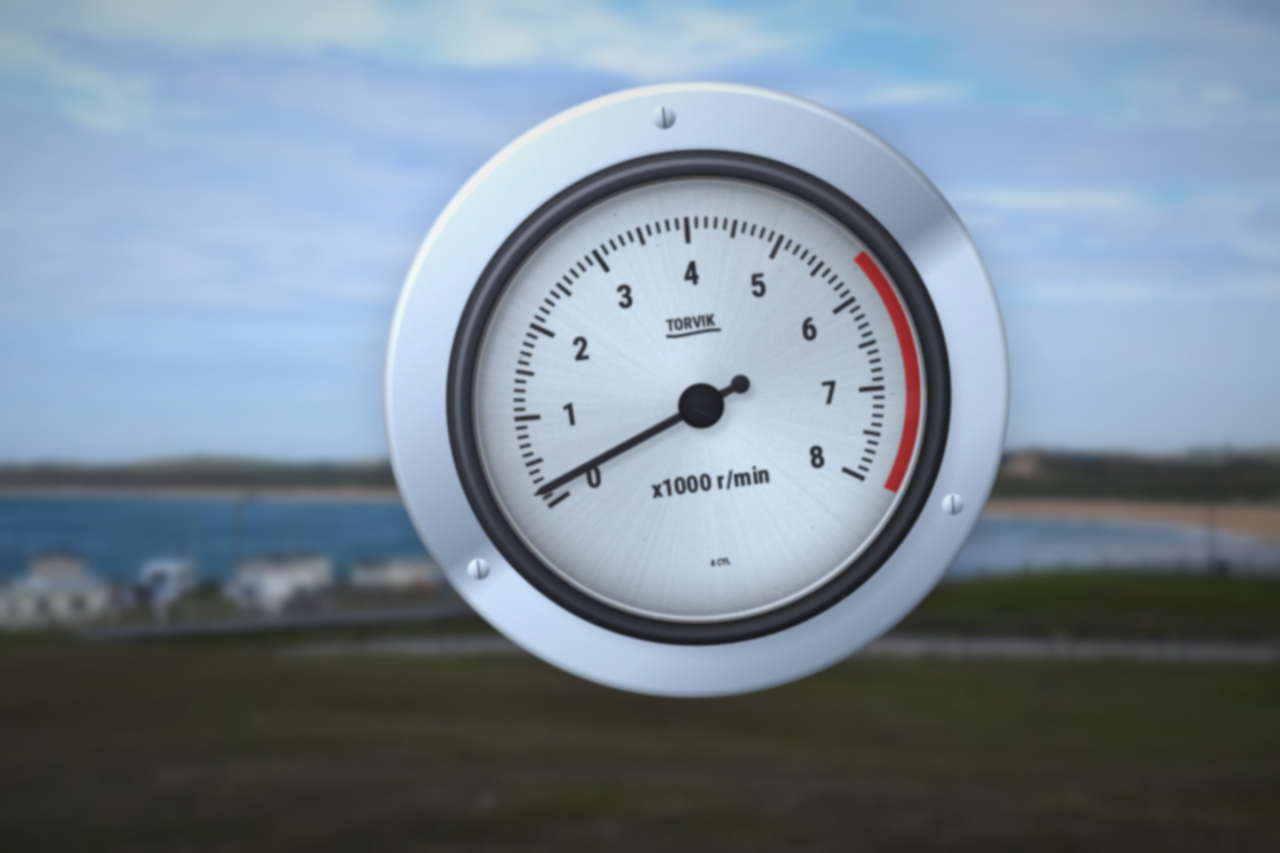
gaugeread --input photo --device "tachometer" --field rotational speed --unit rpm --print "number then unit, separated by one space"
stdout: 200 rpm
